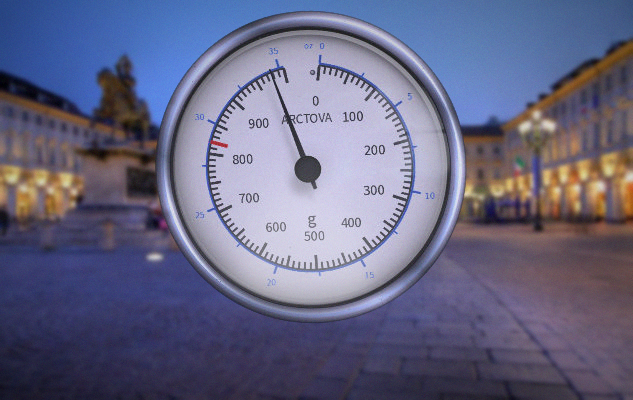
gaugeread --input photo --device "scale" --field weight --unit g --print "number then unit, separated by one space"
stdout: 980 g
